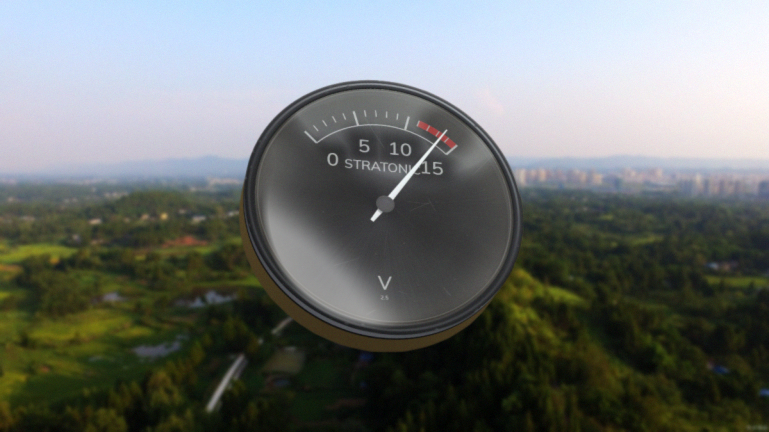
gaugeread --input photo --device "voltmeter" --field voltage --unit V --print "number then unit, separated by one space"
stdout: 13.5 V
